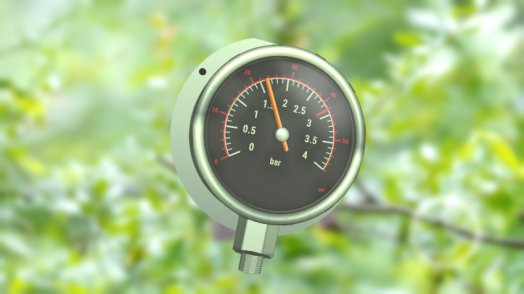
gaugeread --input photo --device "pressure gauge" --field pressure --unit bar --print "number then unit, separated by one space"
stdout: 1.6 bar
